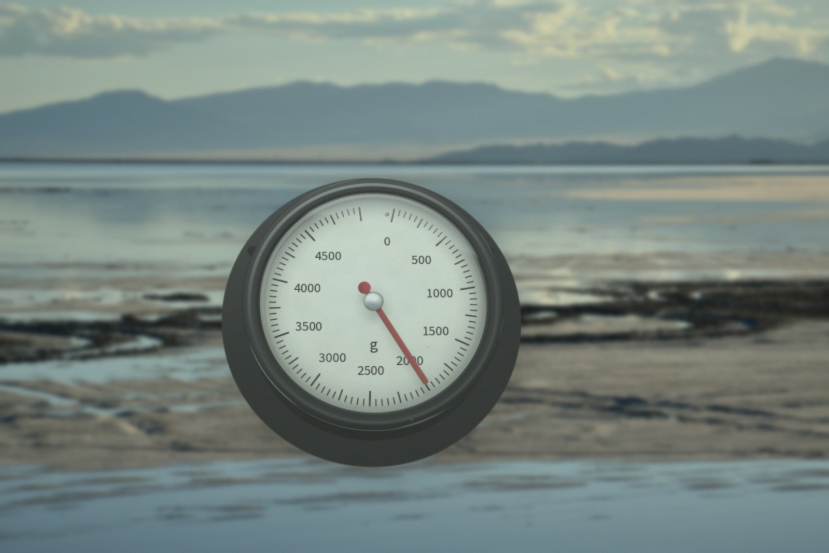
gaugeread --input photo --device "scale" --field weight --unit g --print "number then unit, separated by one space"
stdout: 2000 g
